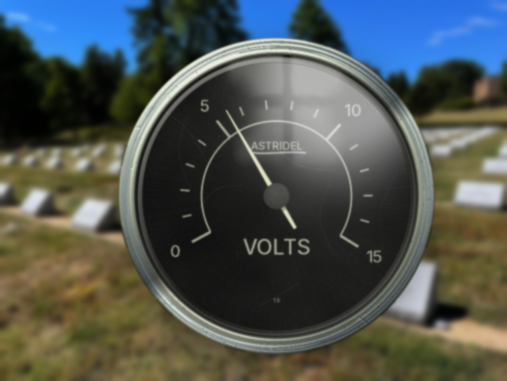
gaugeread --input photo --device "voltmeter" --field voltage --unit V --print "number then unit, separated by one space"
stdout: 5.5 V
